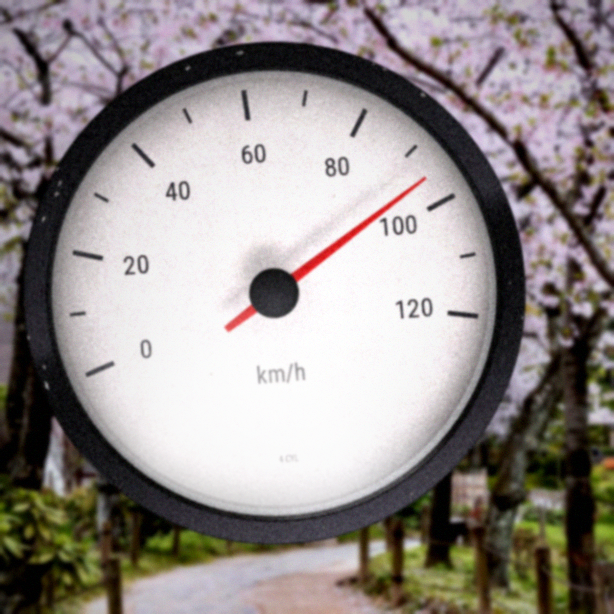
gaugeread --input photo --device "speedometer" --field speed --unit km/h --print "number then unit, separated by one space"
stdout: 95 km/h
